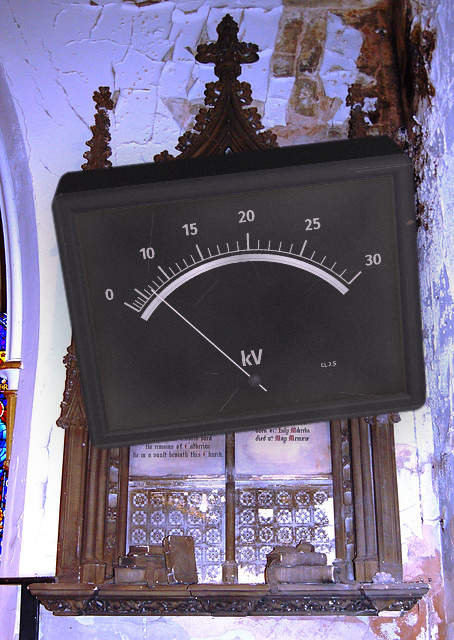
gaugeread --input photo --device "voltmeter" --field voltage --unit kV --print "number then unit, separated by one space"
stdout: 7 kV
